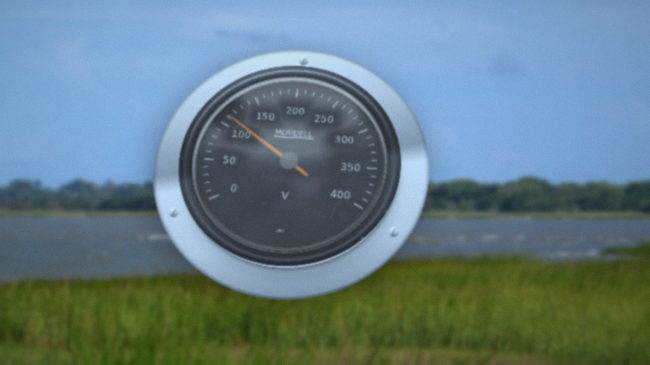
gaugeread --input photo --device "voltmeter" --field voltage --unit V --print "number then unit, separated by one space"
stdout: 110 V
